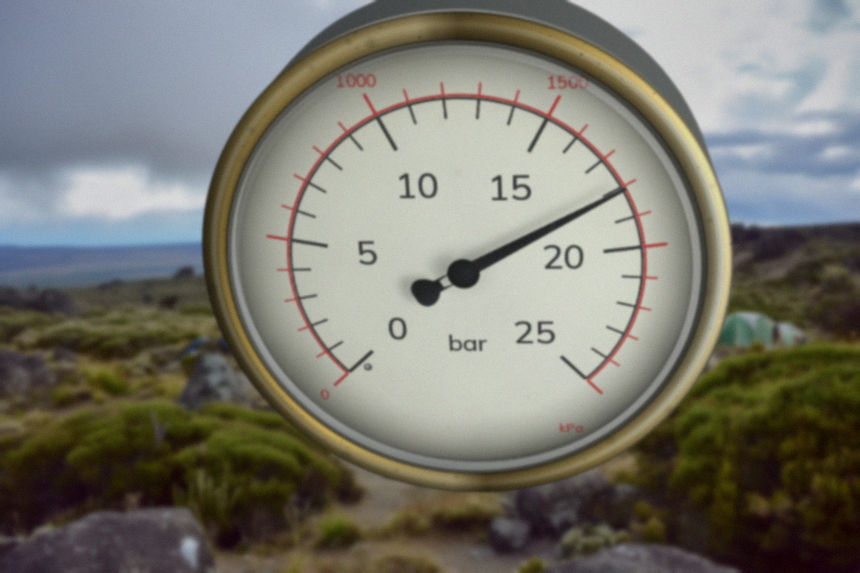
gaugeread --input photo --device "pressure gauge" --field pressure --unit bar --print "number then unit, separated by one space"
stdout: 18 bar
